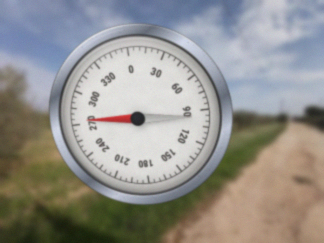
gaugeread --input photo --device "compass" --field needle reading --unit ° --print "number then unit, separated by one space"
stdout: 275 °
